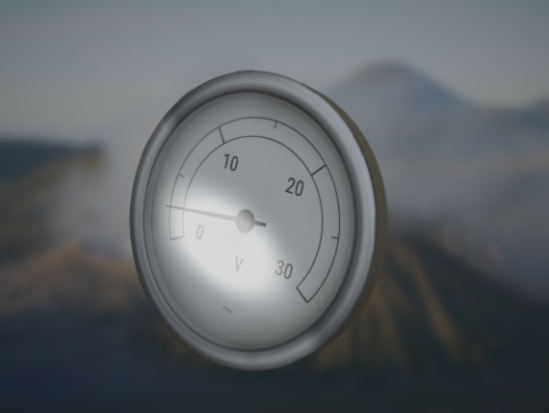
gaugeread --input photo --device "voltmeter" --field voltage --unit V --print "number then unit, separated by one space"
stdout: 2.5 V
